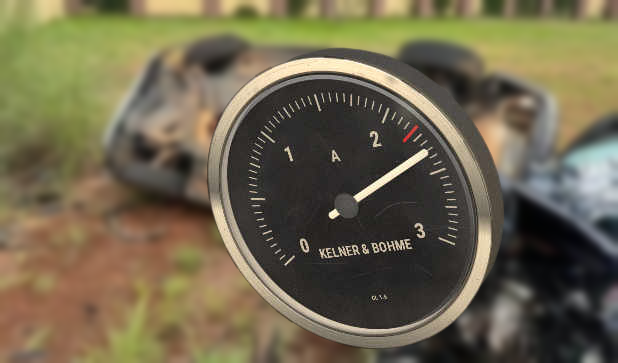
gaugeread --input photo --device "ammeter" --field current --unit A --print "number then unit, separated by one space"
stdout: 2.35 A
